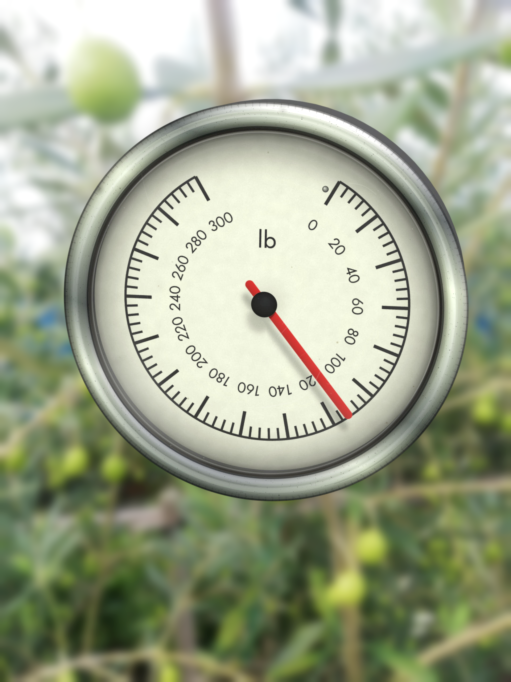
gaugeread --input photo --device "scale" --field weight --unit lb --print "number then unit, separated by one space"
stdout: 112 lb
